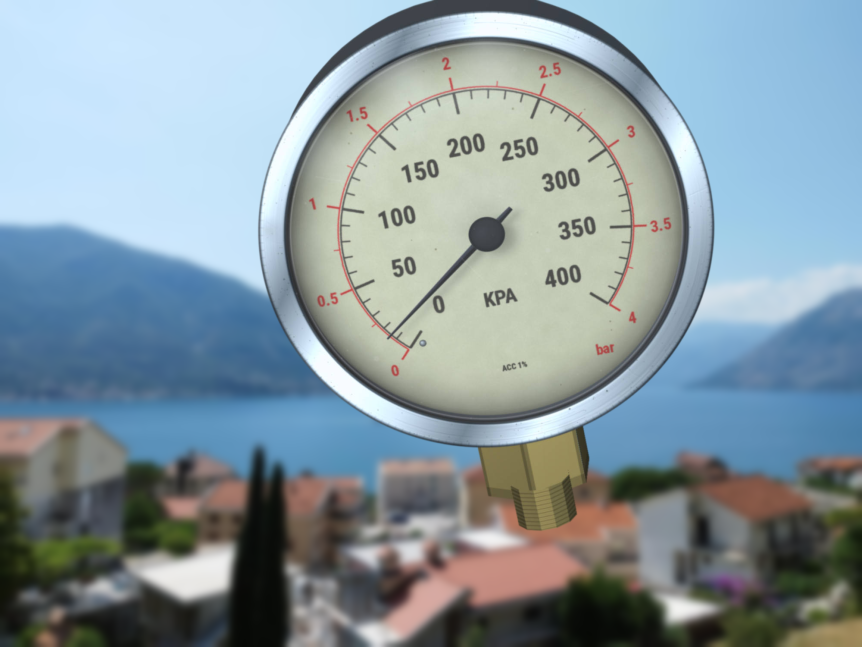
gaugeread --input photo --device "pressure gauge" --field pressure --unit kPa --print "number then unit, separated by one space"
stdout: 15 kPa
